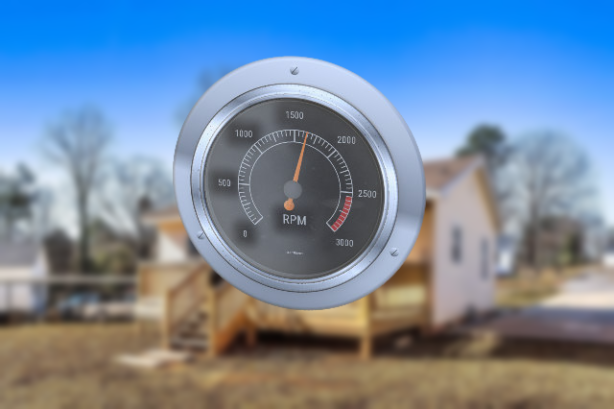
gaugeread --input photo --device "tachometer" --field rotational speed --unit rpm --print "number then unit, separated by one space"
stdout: 1650 rpm
